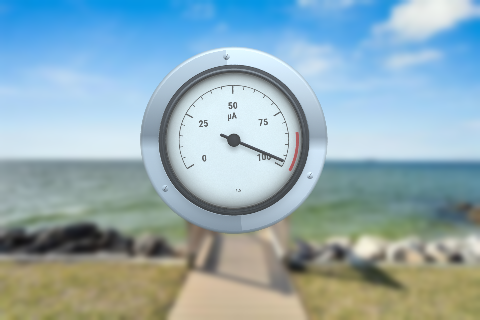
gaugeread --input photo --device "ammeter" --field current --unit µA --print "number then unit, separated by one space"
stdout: 97.5 µA
